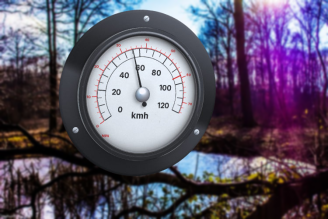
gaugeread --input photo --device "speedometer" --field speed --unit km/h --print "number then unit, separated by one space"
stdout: 55 km/h
